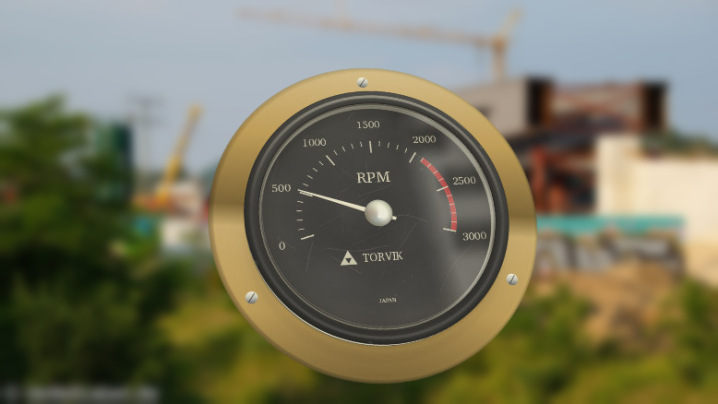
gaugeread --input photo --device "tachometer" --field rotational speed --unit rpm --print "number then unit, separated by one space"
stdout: 500 rpm
